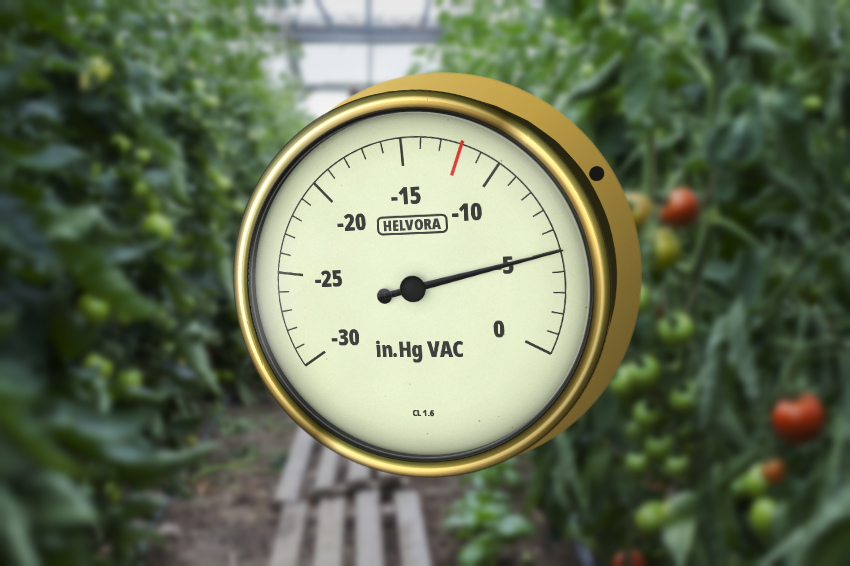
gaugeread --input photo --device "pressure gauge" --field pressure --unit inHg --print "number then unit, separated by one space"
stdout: -5 inHg
